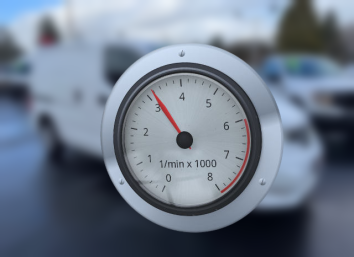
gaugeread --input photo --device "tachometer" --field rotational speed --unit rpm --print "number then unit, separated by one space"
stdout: 3200 rpm
